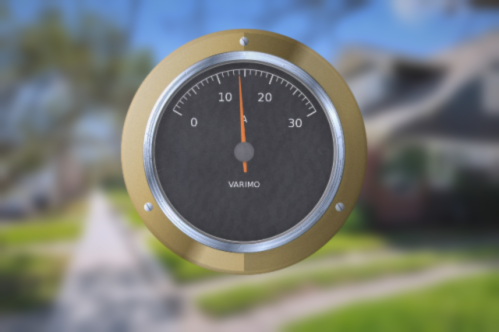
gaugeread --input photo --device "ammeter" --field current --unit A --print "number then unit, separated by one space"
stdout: 14 A
